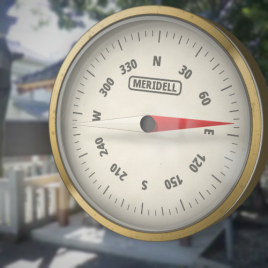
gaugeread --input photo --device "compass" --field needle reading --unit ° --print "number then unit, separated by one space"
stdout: 82.5 °
